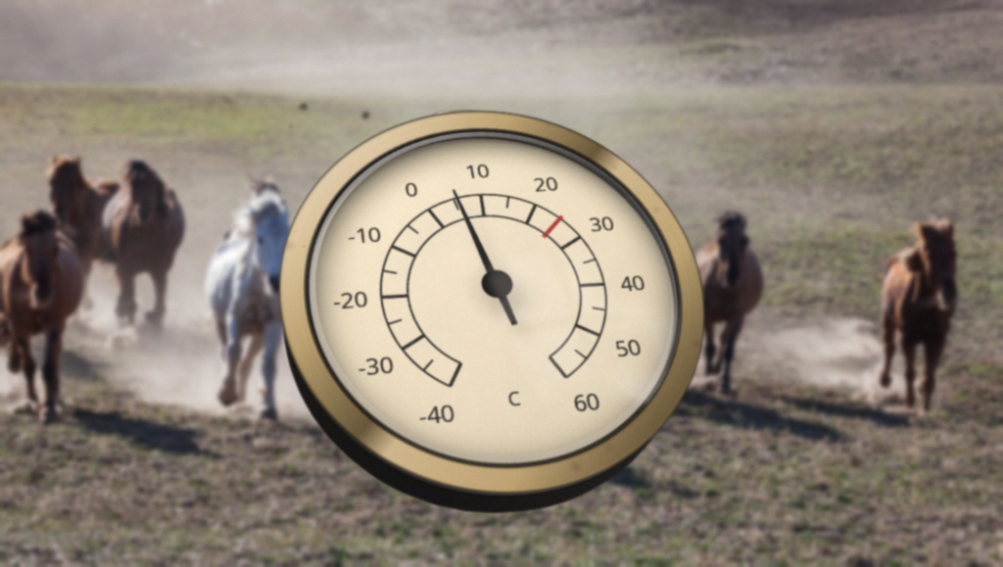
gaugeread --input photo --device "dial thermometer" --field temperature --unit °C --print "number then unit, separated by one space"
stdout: 5 °C
